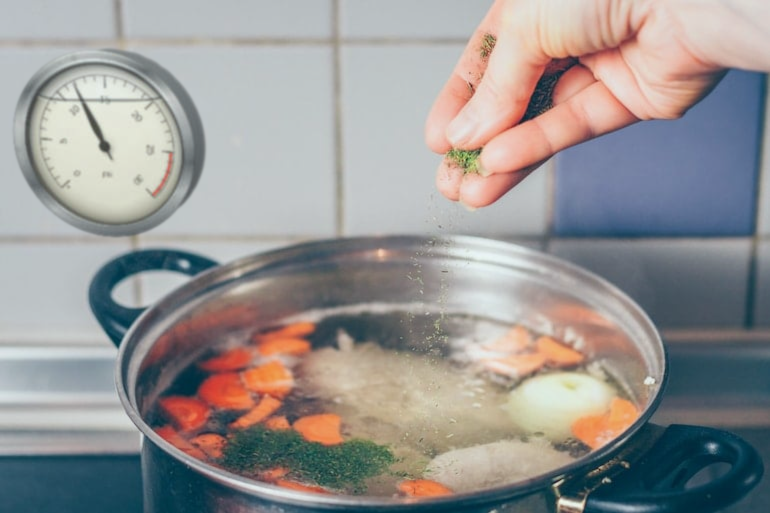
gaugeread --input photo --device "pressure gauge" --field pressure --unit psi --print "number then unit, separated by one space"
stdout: 12 psi
